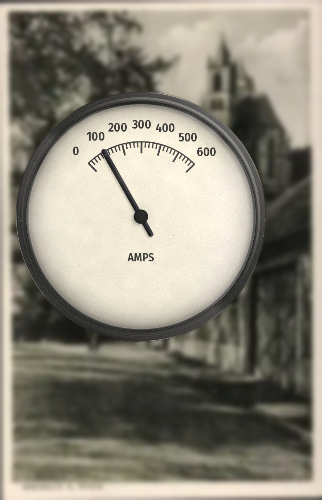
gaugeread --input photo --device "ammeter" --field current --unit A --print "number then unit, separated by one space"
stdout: 100 A
